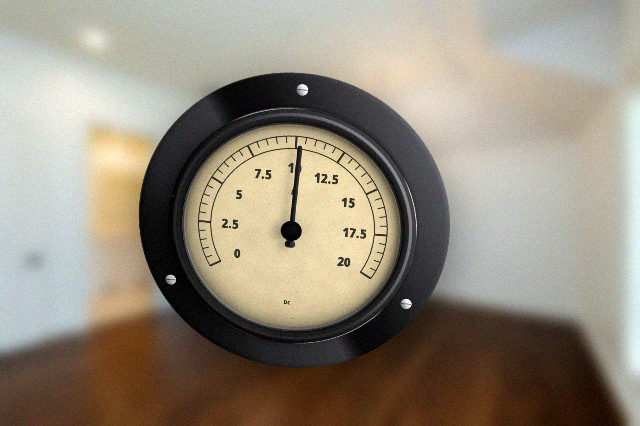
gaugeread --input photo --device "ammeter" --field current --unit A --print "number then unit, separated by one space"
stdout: 10.25 A
